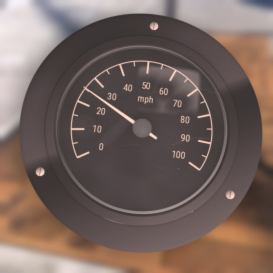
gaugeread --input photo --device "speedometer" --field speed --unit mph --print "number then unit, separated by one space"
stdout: 25 mph
